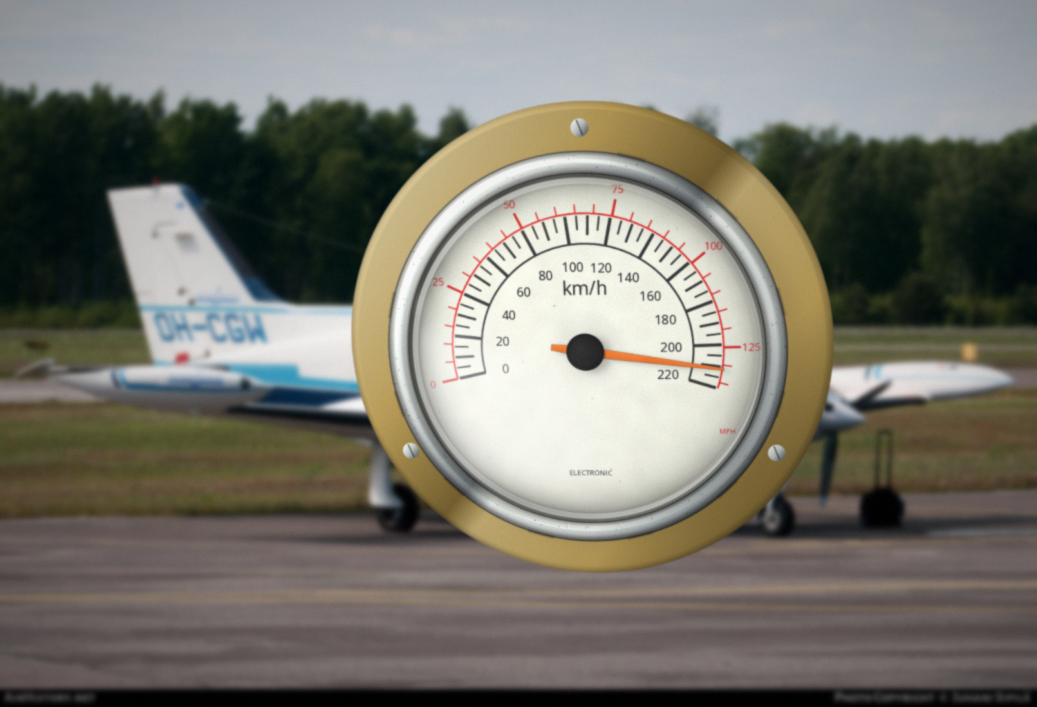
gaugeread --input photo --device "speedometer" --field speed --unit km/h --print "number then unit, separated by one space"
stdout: 210 km/h
